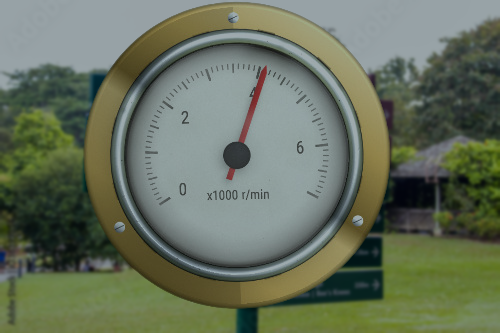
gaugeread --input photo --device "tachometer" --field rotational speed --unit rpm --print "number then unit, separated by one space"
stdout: 4100 rpm
